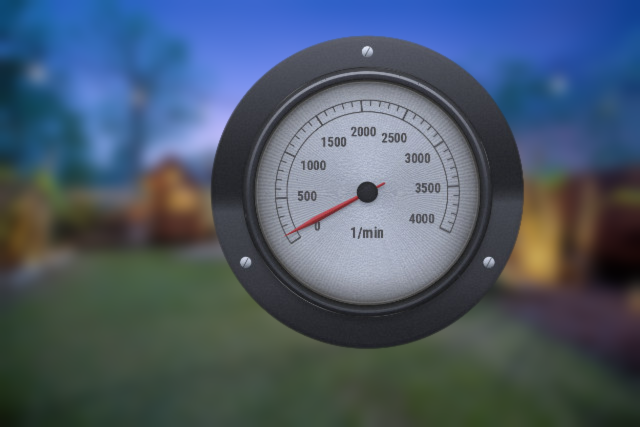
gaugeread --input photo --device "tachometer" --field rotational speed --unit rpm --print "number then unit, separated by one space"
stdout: 100 rpm
